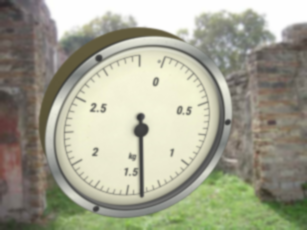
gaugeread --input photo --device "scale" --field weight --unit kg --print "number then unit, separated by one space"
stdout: 1.4 kg
